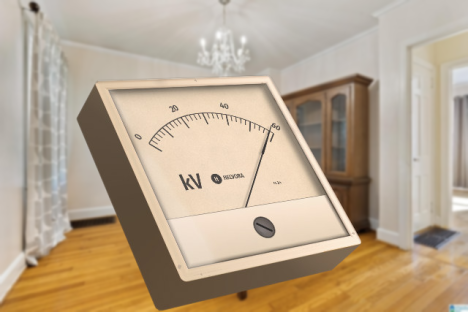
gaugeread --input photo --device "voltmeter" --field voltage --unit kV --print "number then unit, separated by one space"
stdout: 58 kV
